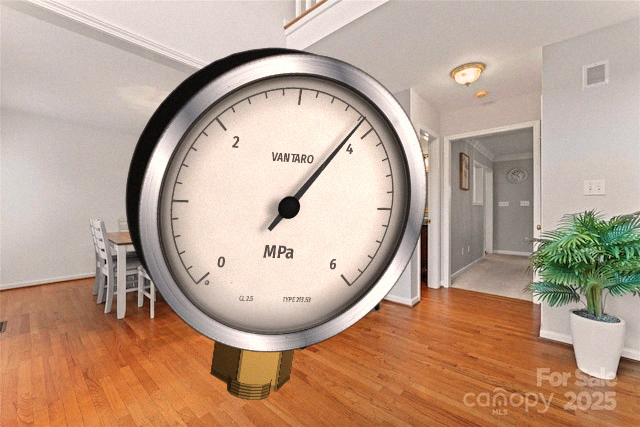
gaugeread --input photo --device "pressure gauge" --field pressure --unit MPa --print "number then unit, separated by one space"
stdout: 3.8 MPa
